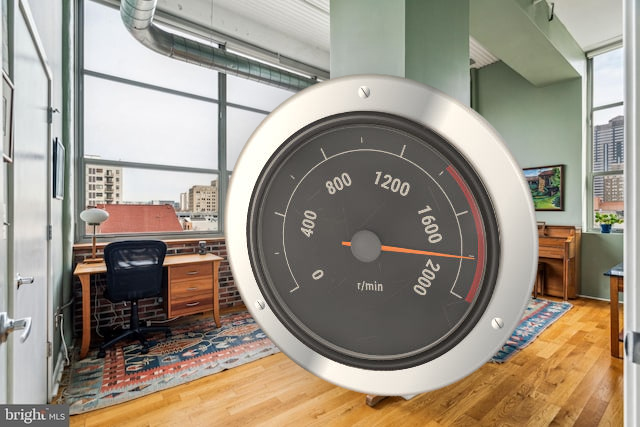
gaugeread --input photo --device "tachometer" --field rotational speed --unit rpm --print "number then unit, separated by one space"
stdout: 1800 rpm
